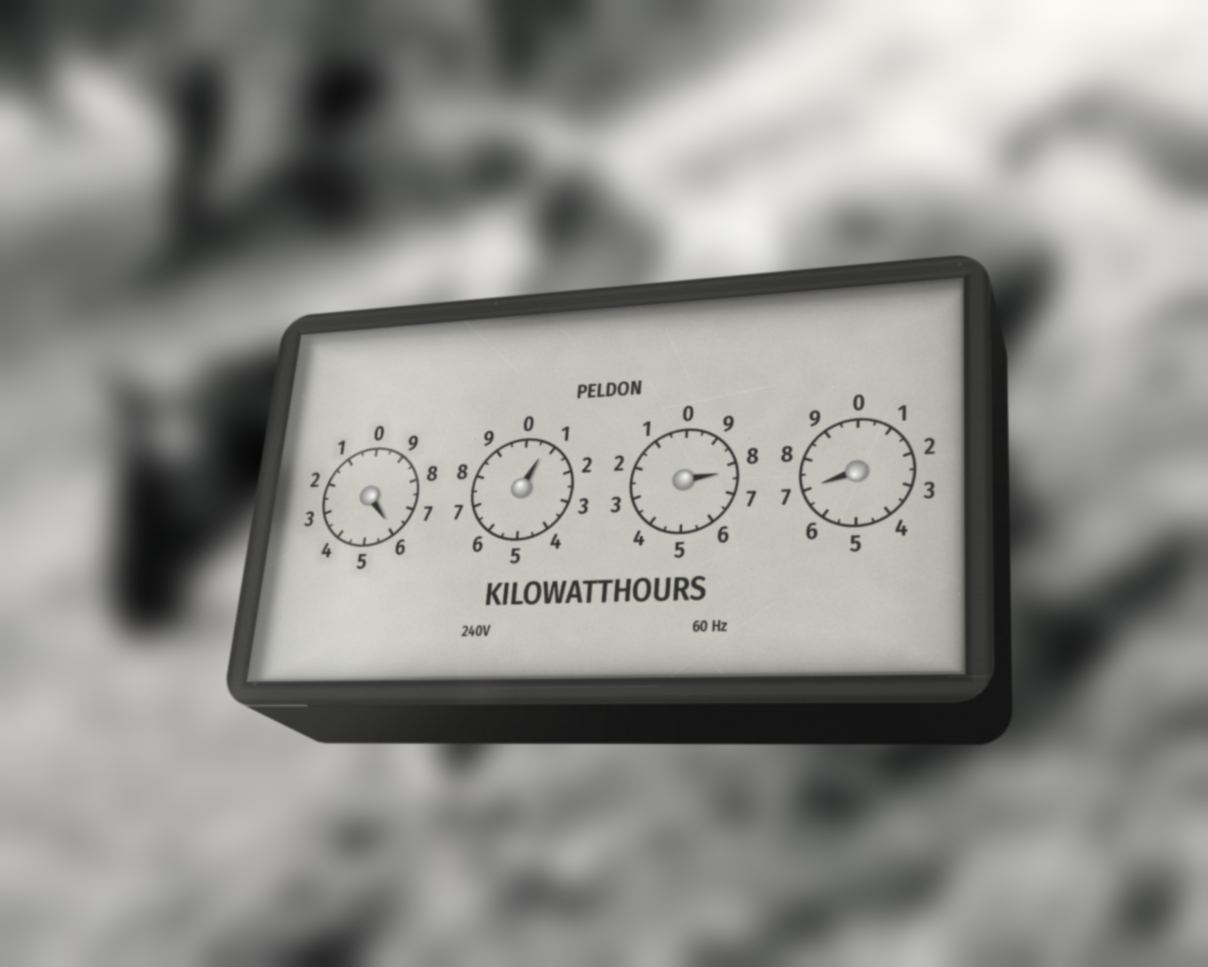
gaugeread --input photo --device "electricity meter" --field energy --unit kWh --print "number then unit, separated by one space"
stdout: 6077 kWh
